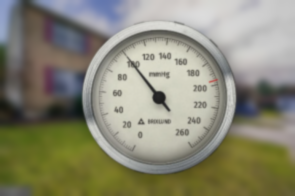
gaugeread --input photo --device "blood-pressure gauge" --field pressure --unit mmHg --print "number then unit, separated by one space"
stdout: 100 mmHg
